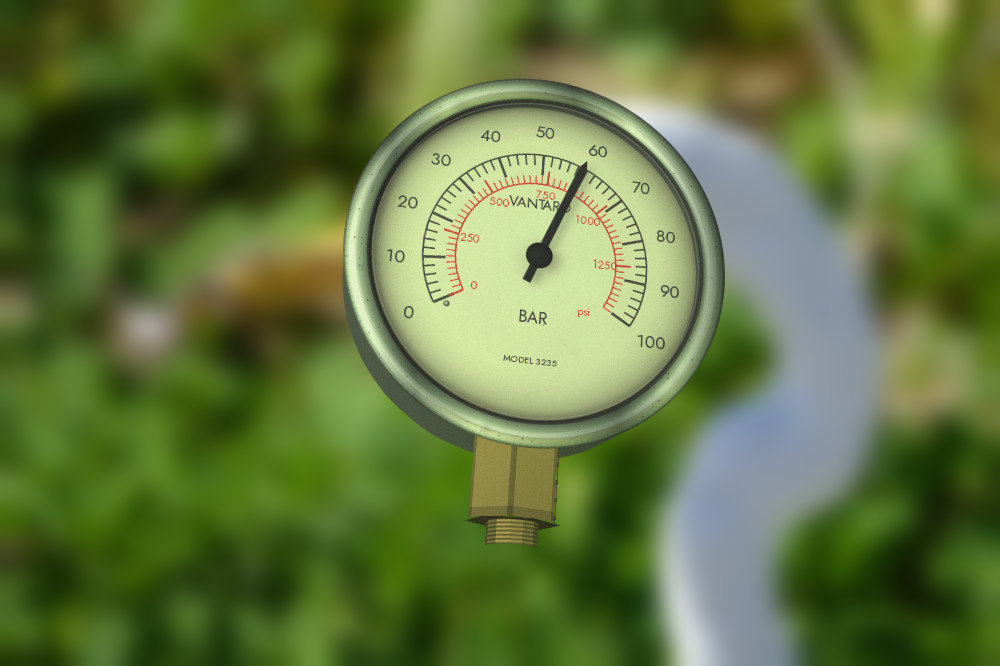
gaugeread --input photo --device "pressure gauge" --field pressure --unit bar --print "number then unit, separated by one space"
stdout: 59 bar
